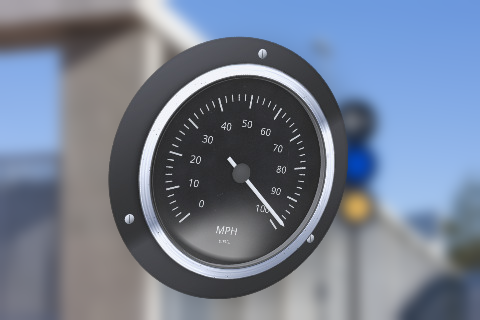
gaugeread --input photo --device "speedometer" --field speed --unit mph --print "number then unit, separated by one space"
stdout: 98 mph
